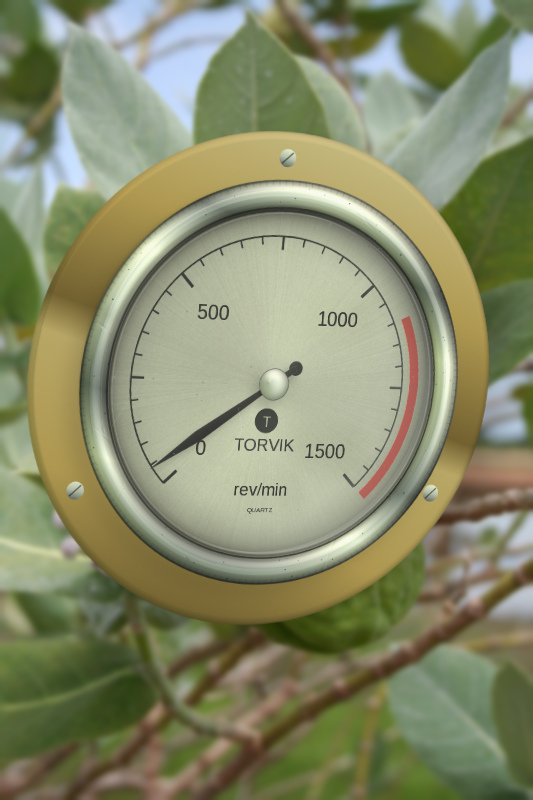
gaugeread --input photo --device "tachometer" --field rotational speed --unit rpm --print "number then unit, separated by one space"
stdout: 50 rpm
